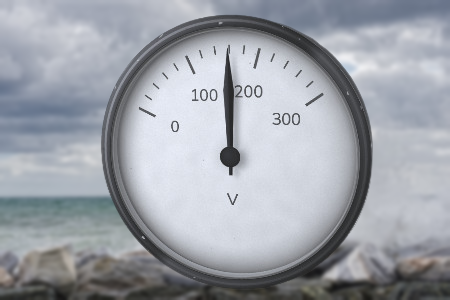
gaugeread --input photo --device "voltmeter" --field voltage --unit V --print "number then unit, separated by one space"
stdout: 160 V
